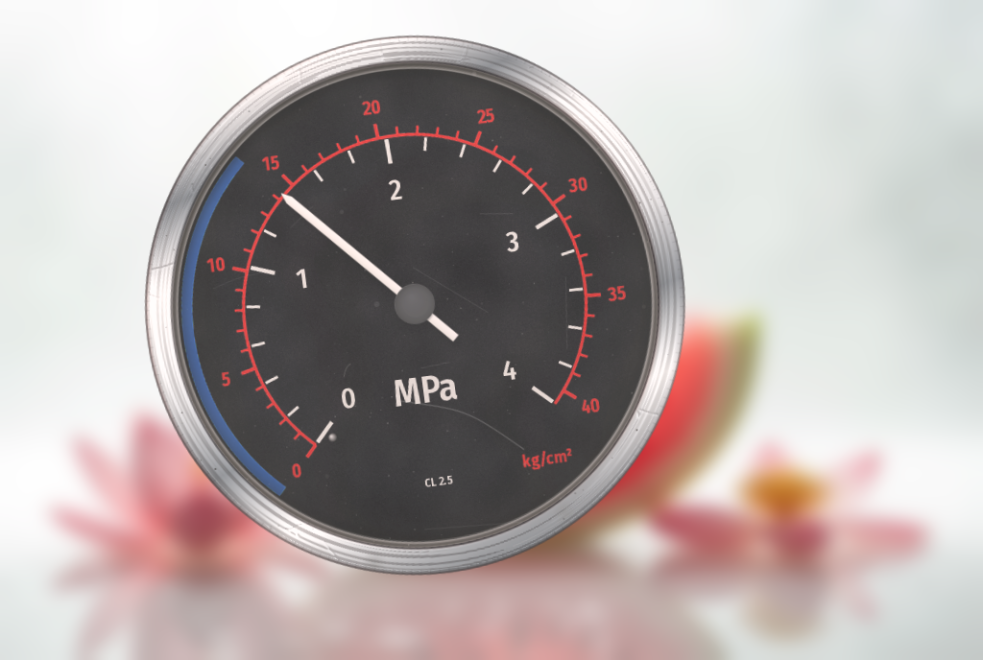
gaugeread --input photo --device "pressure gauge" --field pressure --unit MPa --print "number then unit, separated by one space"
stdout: 1.4 MPa
